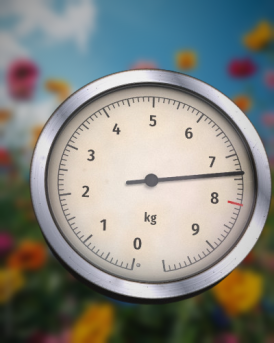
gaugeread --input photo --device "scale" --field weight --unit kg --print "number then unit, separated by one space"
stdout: 7.4 kg
